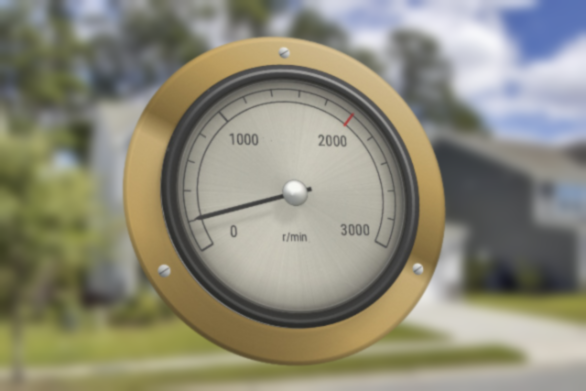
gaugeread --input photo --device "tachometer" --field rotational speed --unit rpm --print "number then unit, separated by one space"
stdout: 200 rpm
